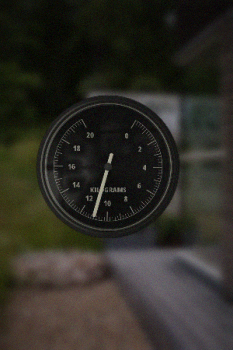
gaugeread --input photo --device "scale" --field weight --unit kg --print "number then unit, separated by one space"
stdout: 11 kg
